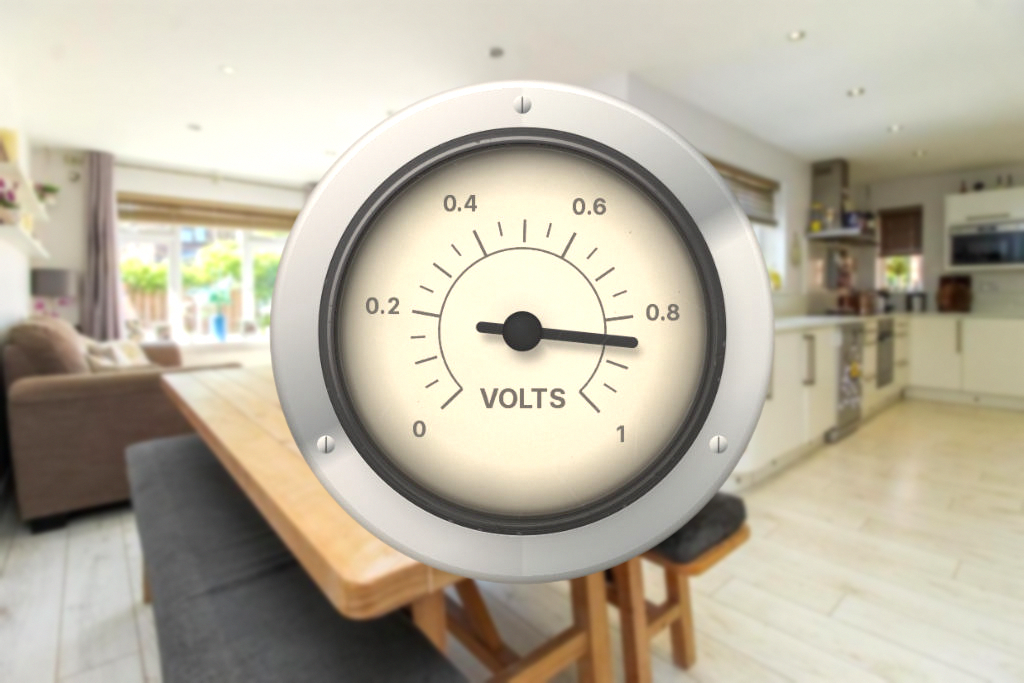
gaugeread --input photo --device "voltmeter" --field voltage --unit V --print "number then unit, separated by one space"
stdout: 0.85 V
